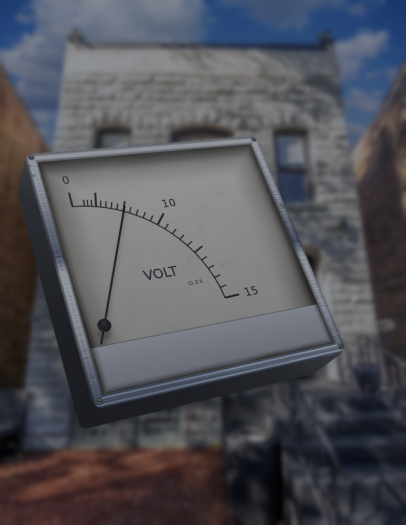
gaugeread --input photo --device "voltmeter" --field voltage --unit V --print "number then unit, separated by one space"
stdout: 7.5 V
